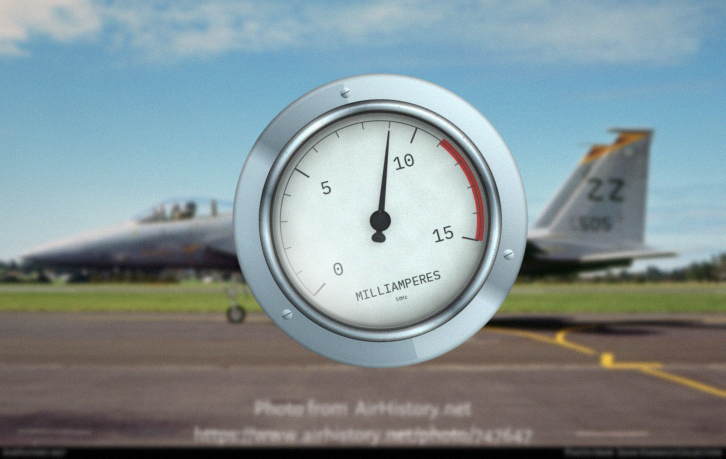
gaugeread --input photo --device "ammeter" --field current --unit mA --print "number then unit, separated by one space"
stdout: 9 mA
